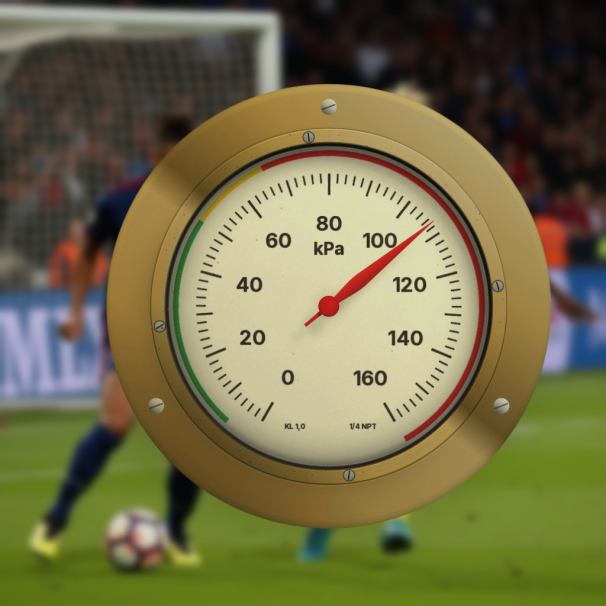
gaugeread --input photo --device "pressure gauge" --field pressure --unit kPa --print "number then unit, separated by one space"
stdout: 107 kPa
